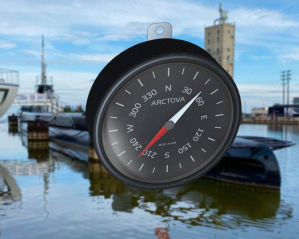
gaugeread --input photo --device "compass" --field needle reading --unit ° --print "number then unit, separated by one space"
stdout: 225 °
